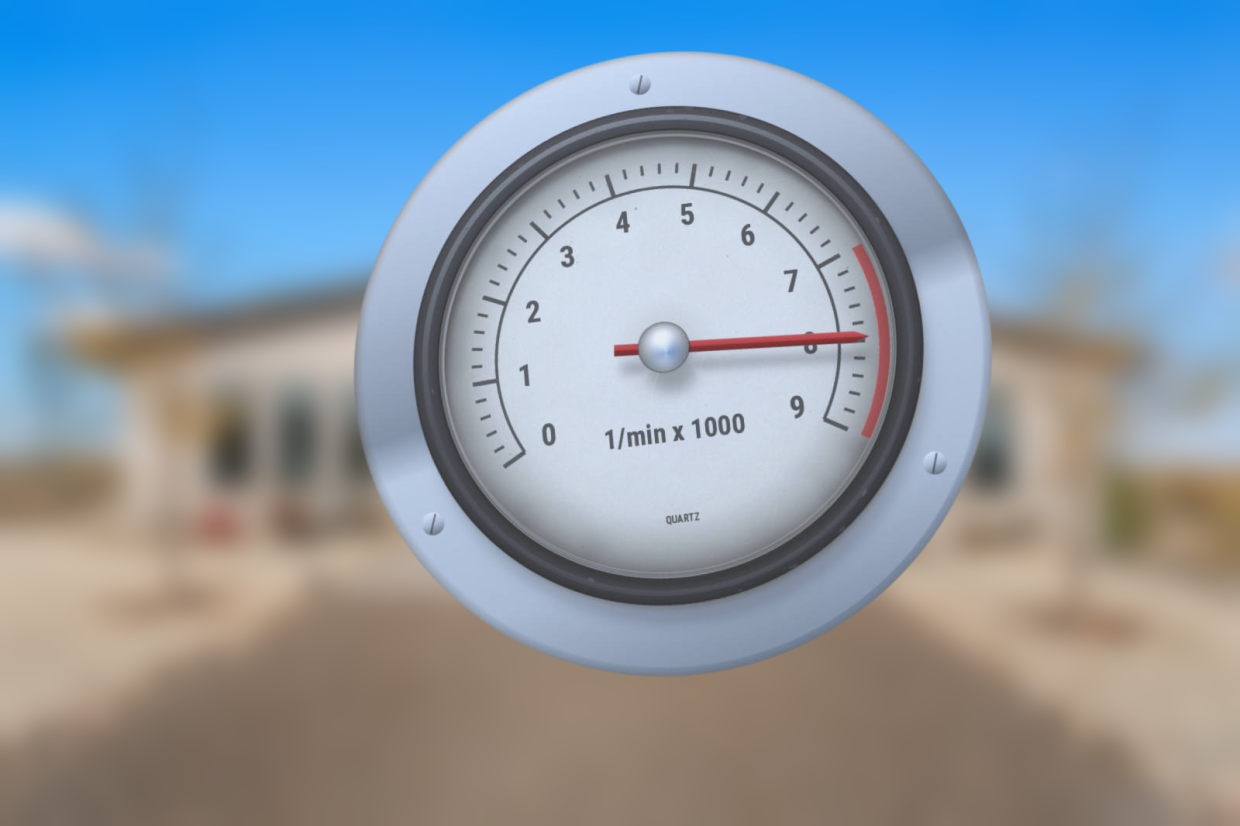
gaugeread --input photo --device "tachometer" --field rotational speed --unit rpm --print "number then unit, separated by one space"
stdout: 8000 rpm
